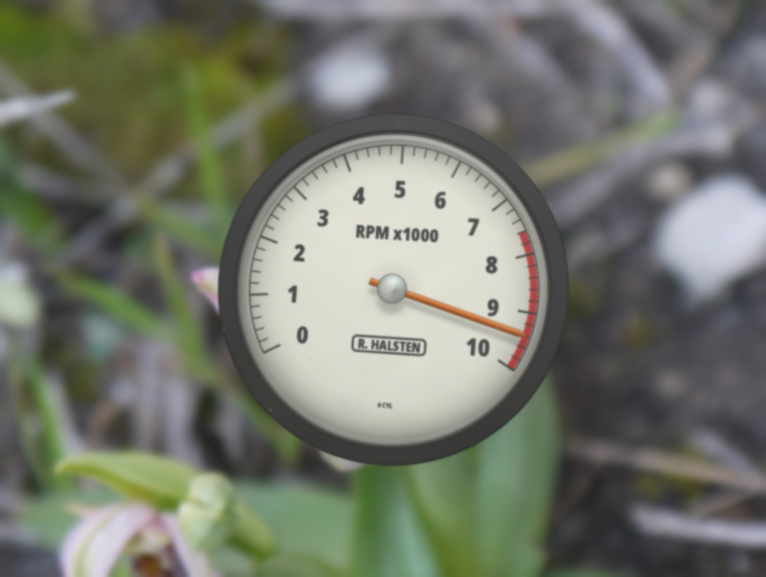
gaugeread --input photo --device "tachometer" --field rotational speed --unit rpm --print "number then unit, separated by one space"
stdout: 9400 rpm
